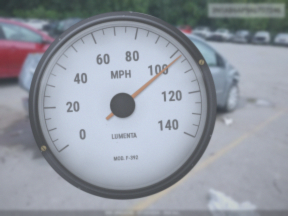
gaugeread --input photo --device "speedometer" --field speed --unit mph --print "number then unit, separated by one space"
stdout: 102.5 mph
